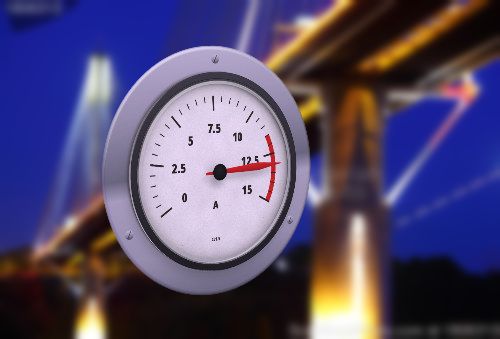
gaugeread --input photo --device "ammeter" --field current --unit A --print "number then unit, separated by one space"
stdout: 13 A
